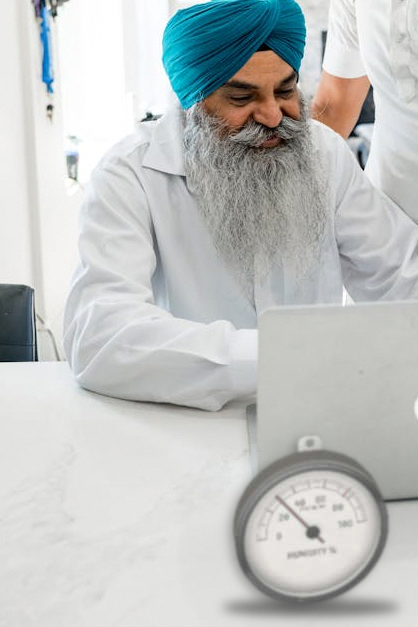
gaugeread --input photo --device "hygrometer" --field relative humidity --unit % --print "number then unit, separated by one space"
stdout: 30 %
